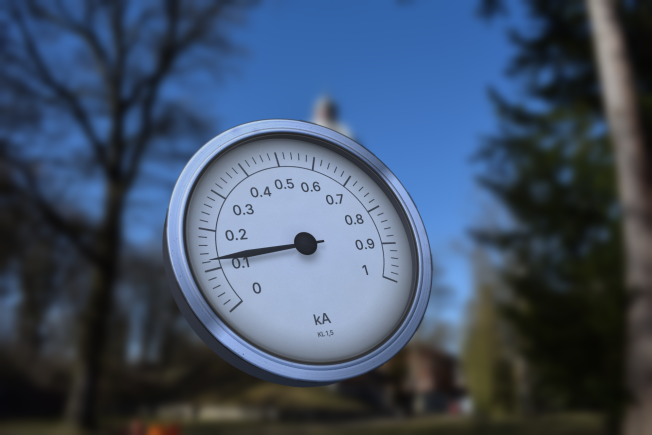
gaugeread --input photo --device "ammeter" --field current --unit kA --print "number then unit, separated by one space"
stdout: 0.12 kA
